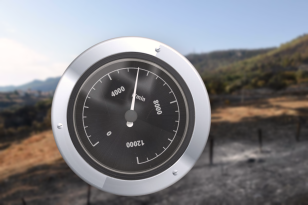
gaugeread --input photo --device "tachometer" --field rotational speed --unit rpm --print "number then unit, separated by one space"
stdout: 5500 rpm
